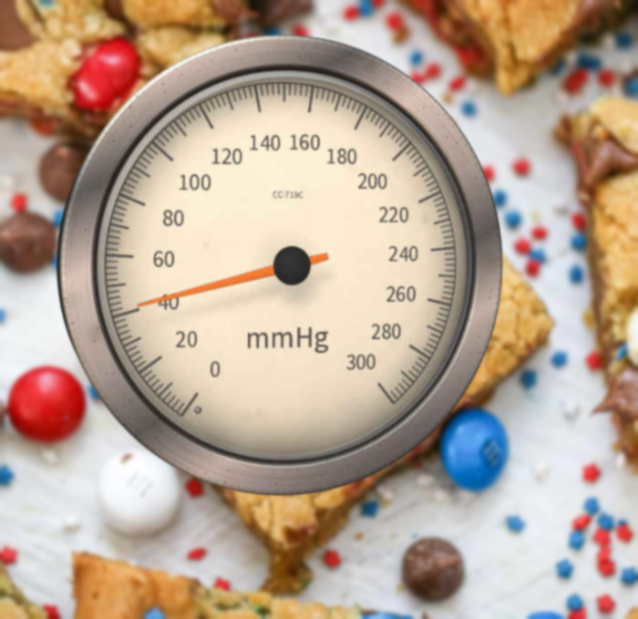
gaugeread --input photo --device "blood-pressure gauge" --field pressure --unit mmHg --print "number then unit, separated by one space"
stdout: 42 mmHg
